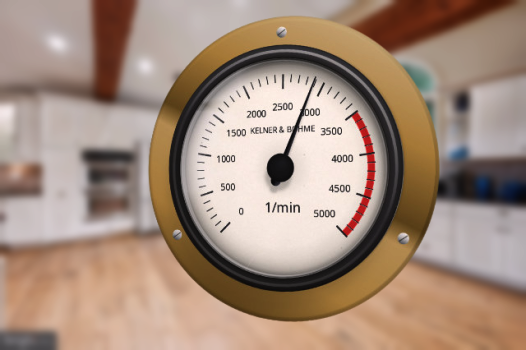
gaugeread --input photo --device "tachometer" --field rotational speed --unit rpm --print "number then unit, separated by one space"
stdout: 2900 rpm
